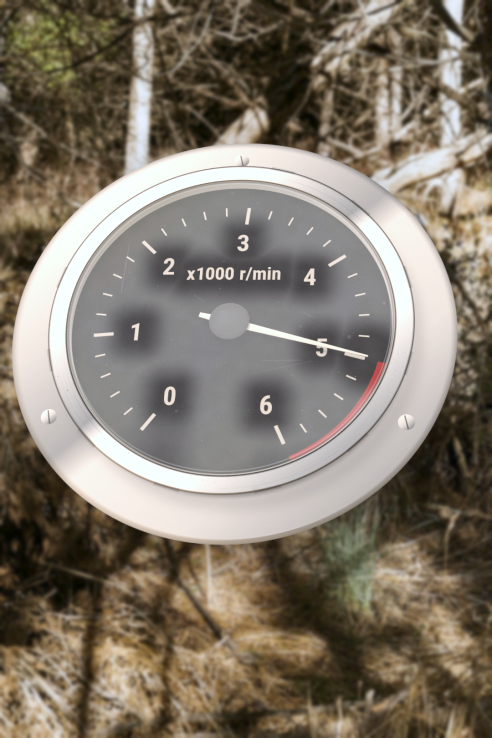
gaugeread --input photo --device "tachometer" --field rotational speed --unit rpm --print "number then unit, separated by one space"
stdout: 5000 rpm
